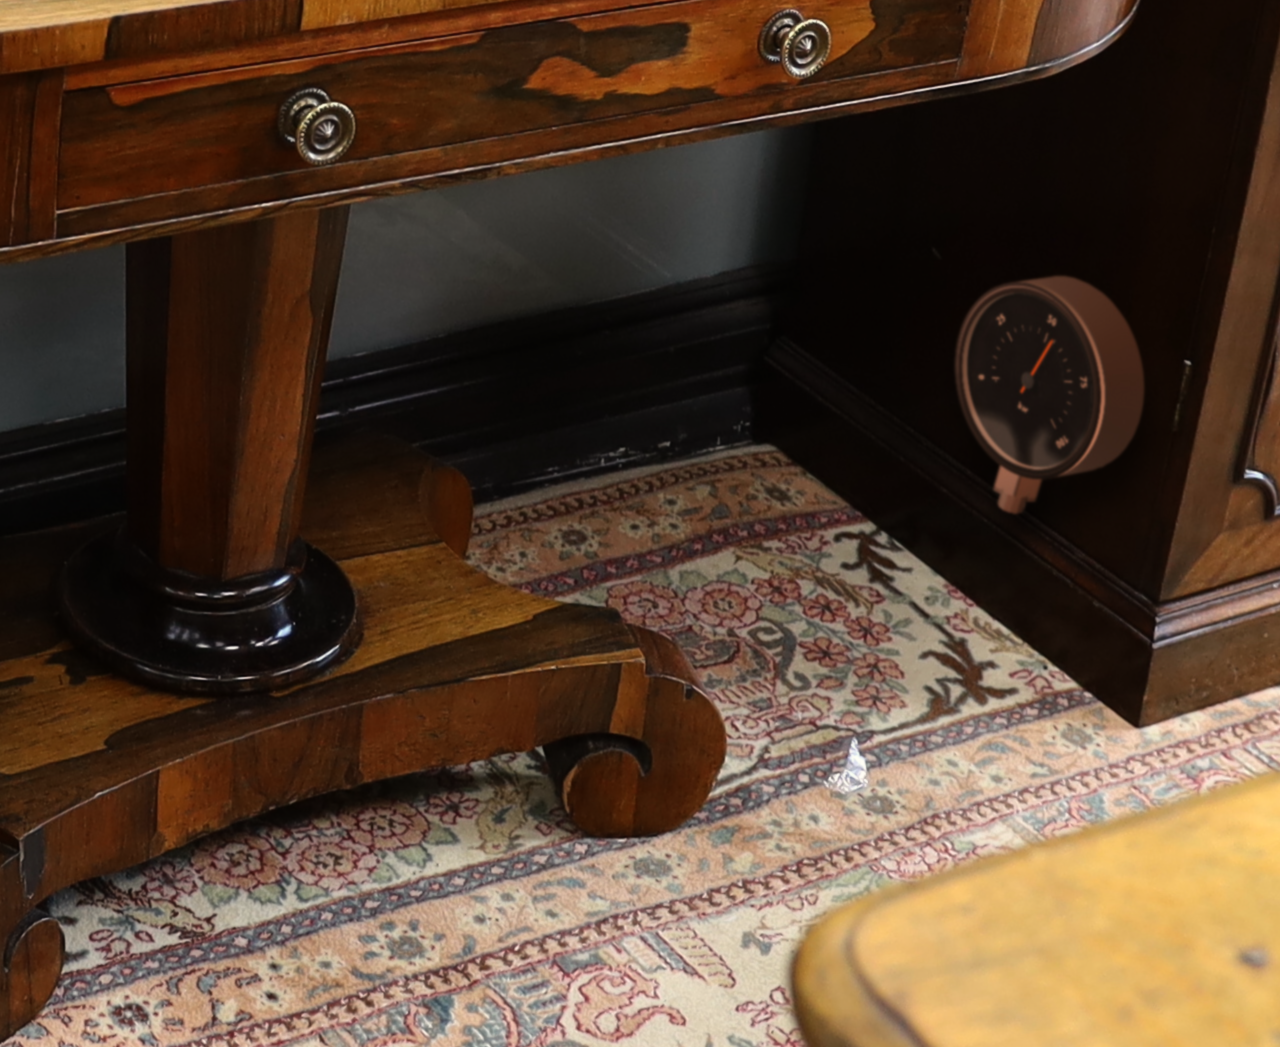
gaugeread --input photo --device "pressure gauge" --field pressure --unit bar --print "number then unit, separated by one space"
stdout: 55 bar
